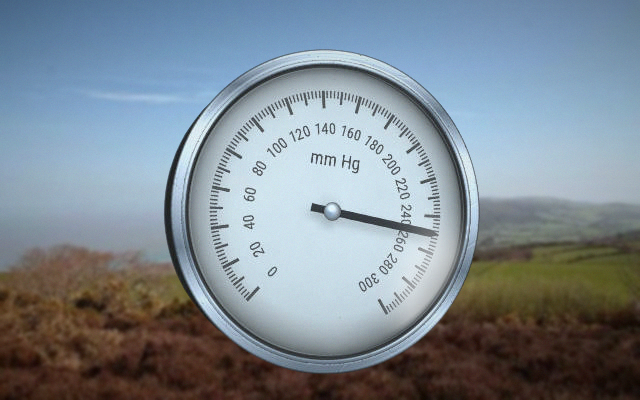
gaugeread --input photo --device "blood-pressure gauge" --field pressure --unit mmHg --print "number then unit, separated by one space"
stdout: 250 mmHg
